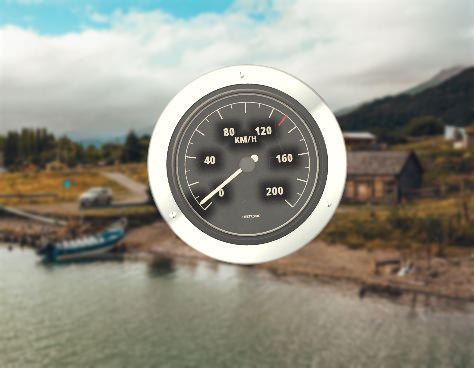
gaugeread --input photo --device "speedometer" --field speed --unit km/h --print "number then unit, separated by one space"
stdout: 5 km/h
